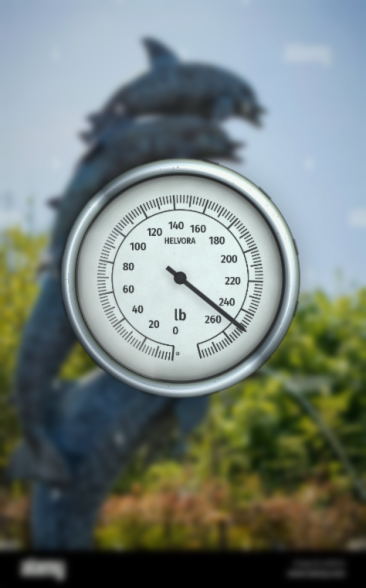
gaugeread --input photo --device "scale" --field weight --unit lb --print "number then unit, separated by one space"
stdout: 250 lb
